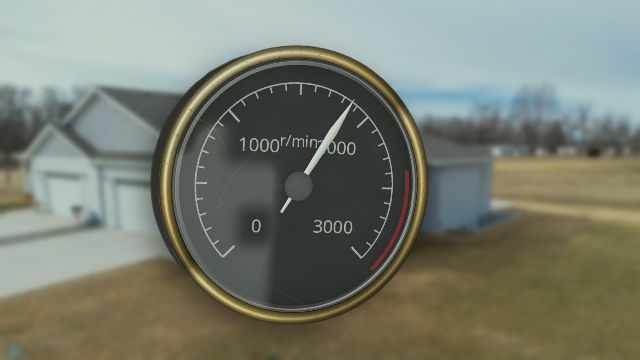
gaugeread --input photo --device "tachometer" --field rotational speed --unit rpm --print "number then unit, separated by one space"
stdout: 1850 rpm
